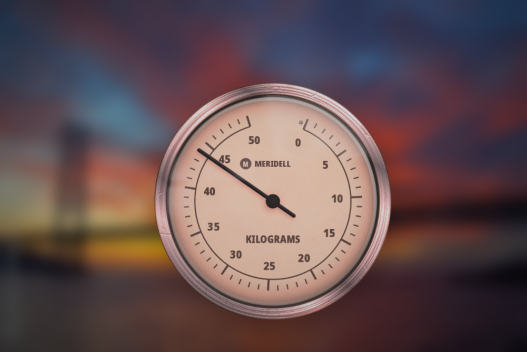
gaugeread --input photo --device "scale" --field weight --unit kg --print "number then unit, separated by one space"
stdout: 44 kg
